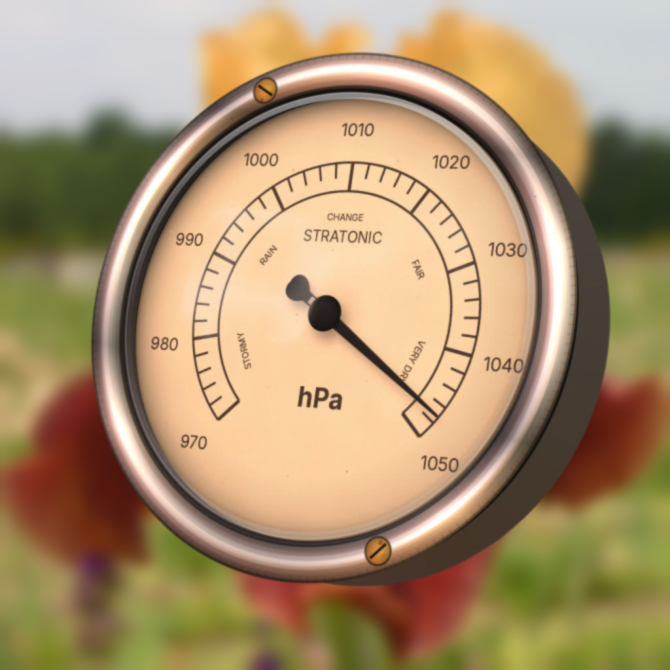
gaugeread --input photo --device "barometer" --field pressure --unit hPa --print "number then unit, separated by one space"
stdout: 1047 hPa
